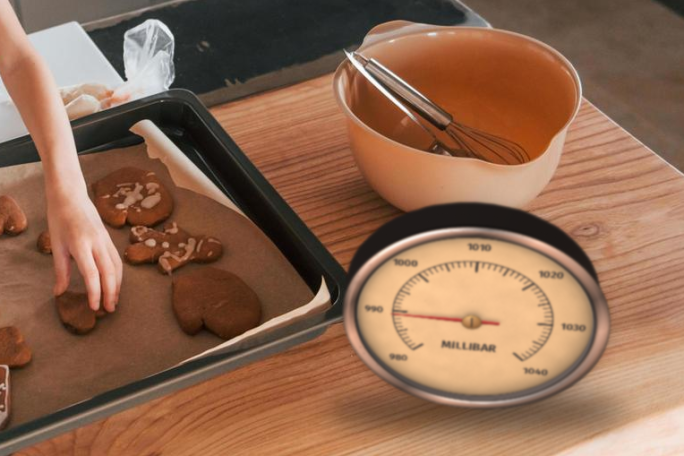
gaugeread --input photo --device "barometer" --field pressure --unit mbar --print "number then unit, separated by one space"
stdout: 990 mbar
